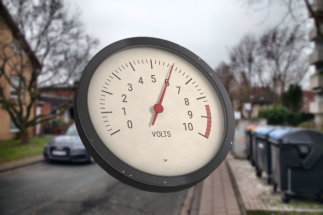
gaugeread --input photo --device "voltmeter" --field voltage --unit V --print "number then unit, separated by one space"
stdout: 6 V
